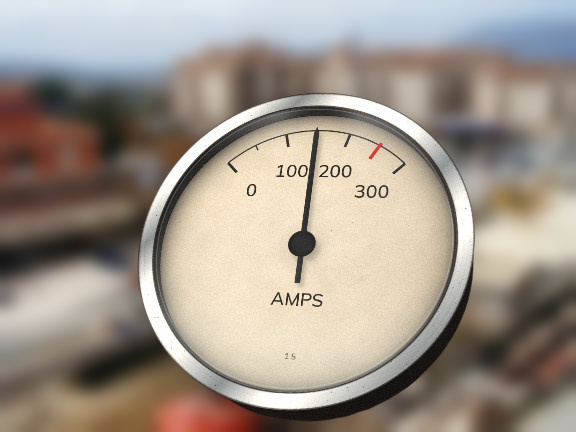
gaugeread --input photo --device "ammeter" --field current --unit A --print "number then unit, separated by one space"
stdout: 150 A
